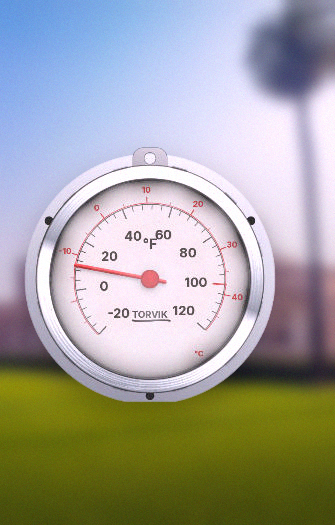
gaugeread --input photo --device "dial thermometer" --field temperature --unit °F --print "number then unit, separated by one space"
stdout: 10 °F
